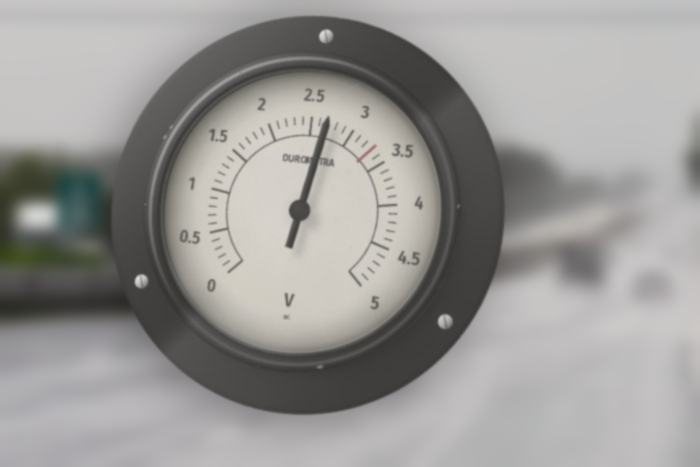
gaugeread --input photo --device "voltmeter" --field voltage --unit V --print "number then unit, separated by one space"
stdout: 2.7 V
